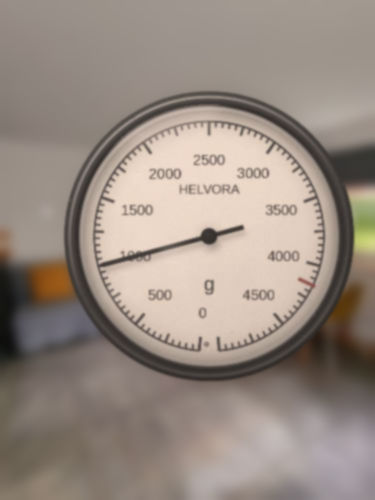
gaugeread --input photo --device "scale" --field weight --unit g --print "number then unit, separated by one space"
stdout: 1000 g
